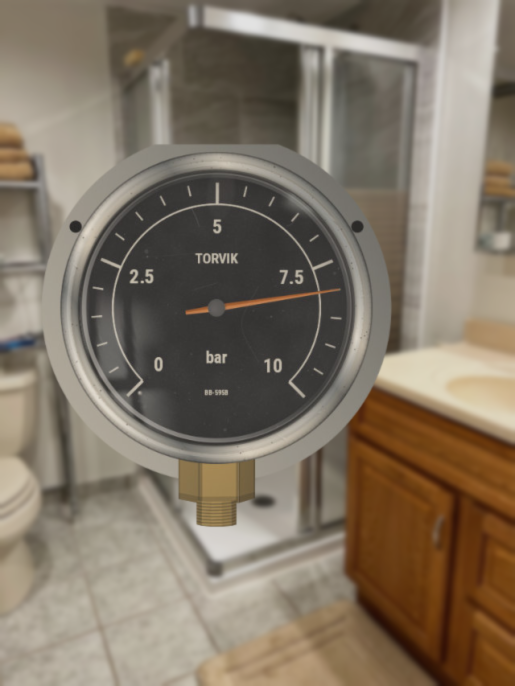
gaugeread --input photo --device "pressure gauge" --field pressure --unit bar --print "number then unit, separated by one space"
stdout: 8 bar
